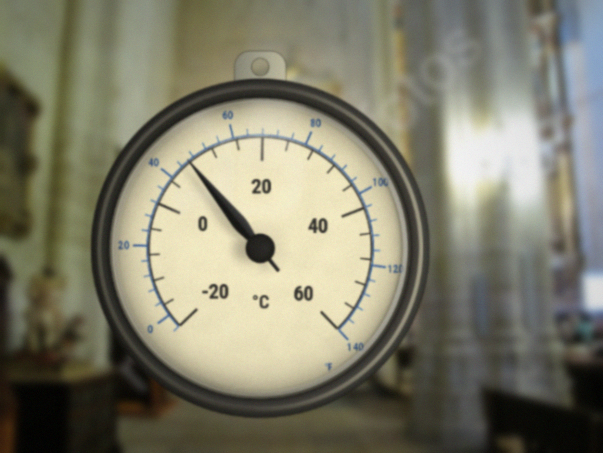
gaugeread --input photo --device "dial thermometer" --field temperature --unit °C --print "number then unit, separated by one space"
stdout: 8 °C
